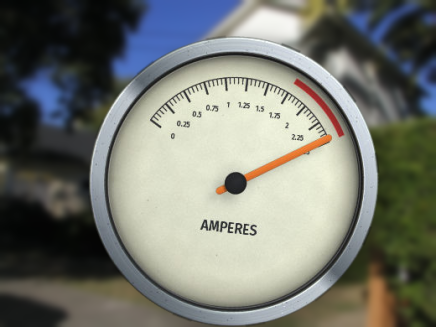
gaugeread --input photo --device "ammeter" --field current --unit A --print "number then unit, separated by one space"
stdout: 2.45 A
